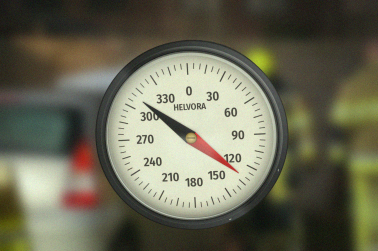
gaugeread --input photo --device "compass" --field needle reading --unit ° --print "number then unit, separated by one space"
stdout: 130 °
